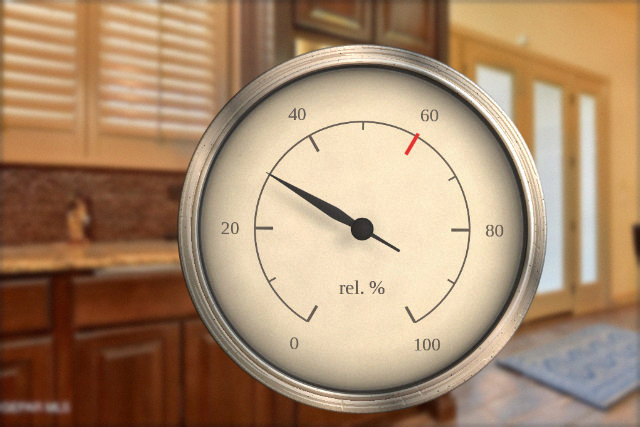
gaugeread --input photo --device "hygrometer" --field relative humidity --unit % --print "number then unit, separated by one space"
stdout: 30 %
